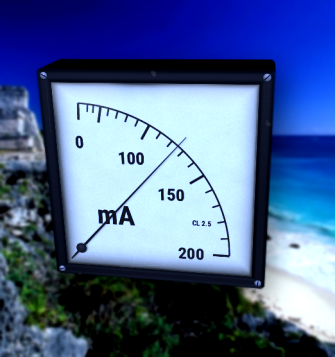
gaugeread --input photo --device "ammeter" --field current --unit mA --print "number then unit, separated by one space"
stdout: 125 mA
